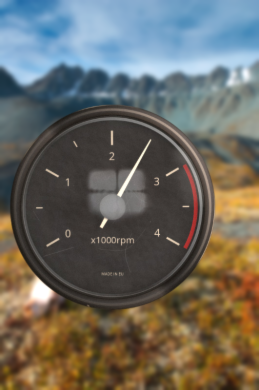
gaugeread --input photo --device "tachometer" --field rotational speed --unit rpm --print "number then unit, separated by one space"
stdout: 2500 rpm
